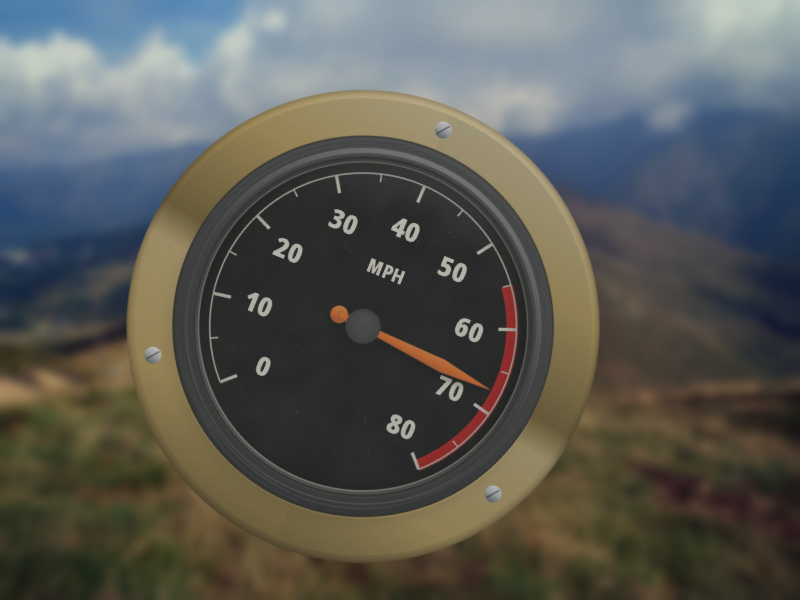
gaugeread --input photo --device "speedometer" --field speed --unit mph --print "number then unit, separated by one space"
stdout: 67.5 mph
